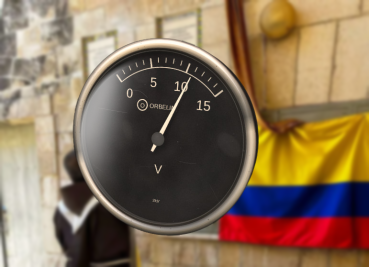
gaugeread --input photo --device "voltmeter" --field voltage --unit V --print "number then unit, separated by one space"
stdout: 11 V
